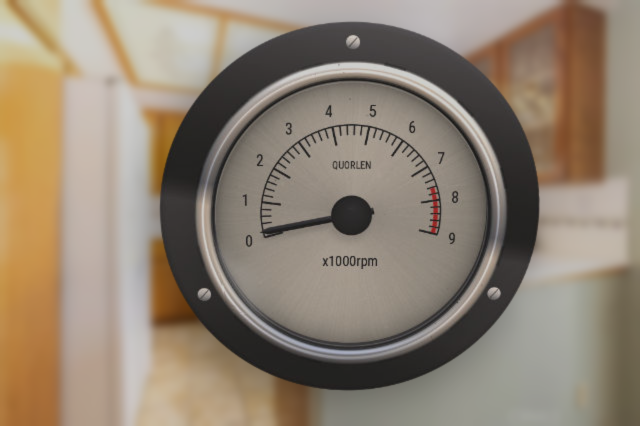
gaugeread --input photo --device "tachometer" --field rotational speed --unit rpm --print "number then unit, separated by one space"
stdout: 200 rpm
